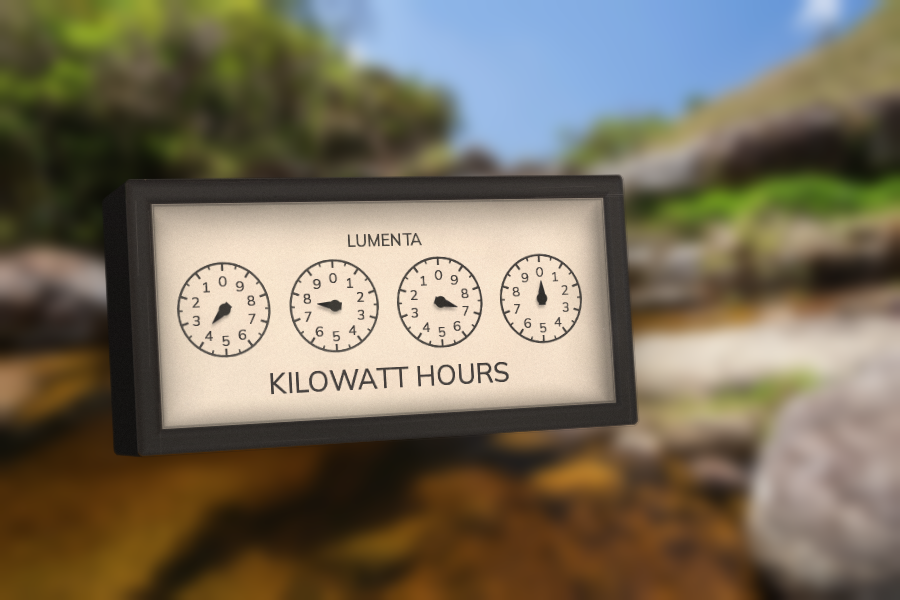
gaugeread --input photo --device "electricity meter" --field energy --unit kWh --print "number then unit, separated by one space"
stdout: 3770 kWh
